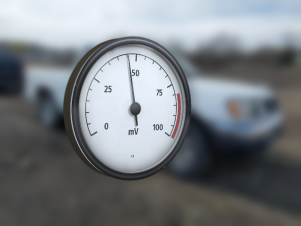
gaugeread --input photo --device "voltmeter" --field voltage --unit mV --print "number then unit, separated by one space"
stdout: 45 mV
